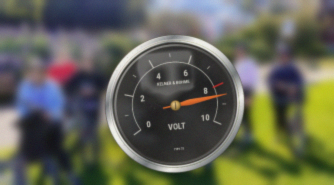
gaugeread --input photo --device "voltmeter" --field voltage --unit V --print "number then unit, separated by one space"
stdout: 8.5 V
